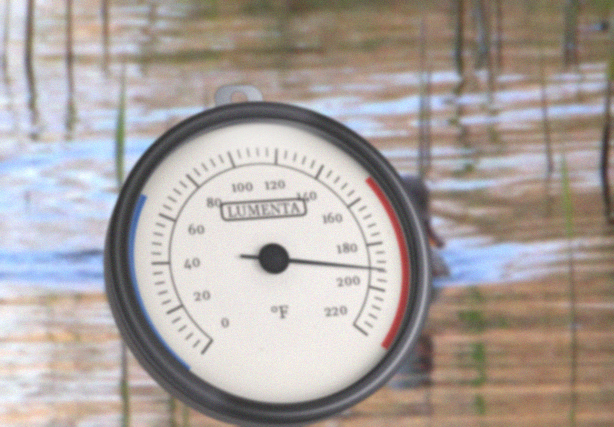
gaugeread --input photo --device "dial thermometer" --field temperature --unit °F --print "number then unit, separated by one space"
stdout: 192 °F
